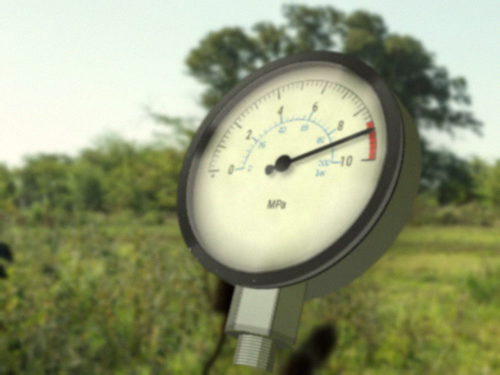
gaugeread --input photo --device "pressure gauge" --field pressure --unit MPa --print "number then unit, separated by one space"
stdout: 9 MPa
